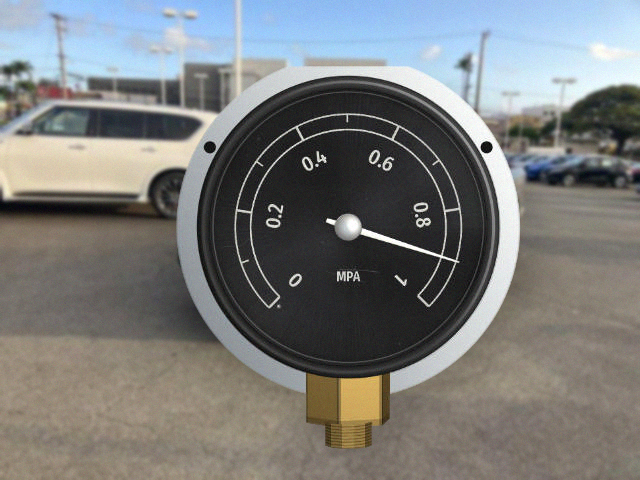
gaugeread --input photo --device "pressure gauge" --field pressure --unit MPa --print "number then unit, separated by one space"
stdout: 0.9 MPa
